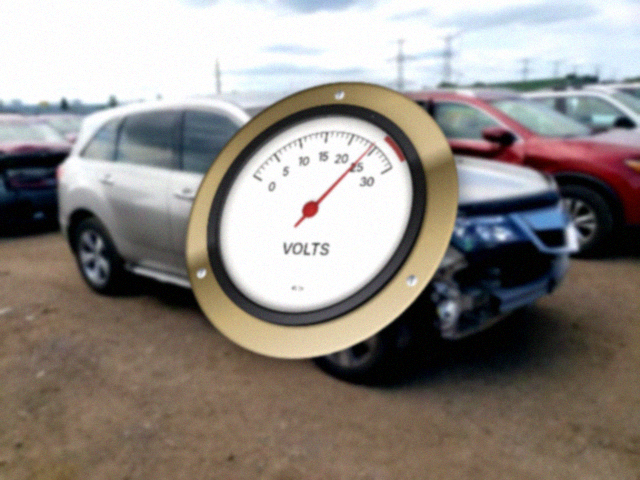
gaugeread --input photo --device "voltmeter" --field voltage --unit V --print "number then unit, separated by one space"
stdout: 25 V
